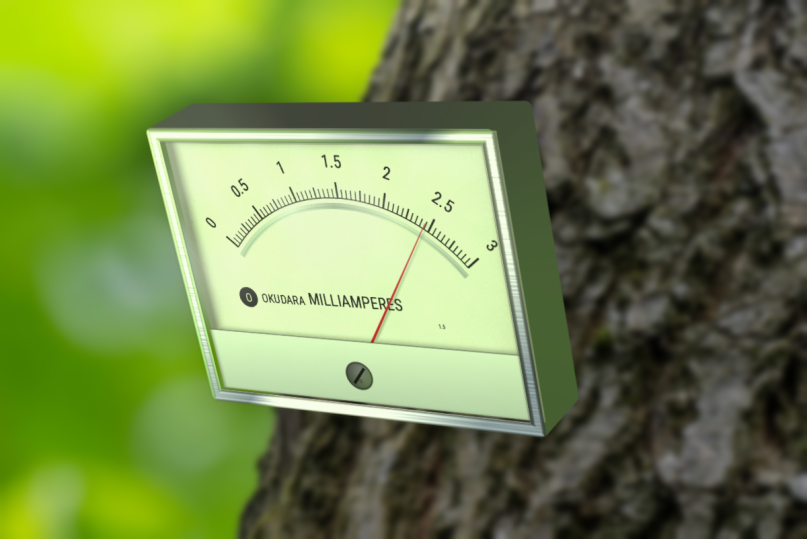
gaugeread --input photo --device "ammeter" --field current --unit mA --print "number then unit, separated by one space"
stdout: 2.45 mA
